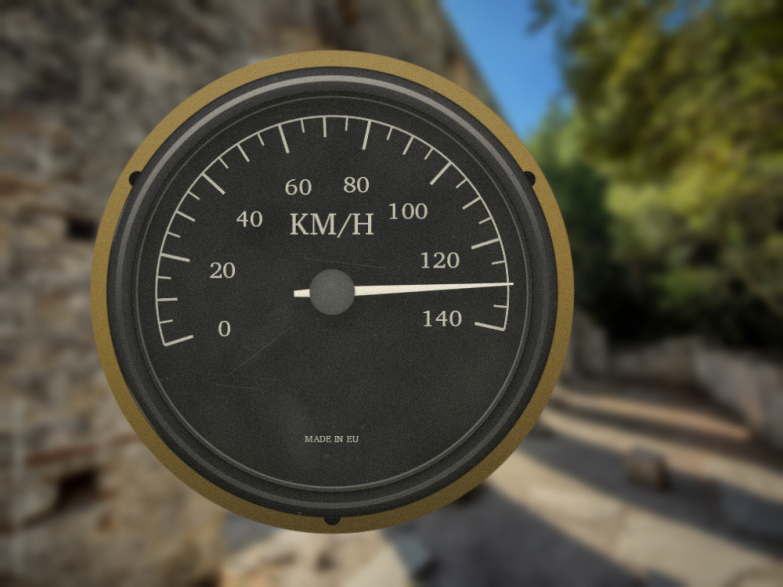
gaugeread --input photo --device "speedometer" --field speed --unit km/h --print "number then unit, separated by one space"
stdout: 130 km/h
